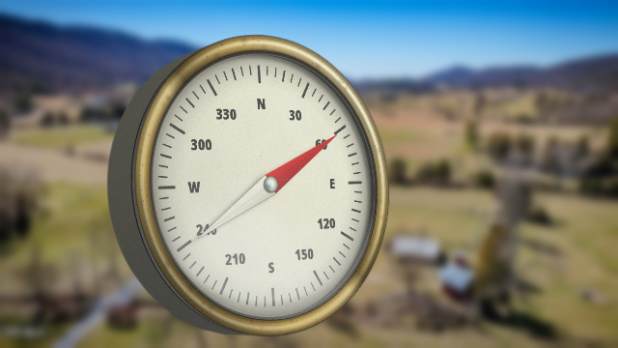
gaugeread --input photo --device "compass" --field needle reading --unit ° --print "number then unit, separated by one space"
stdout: 60 °
